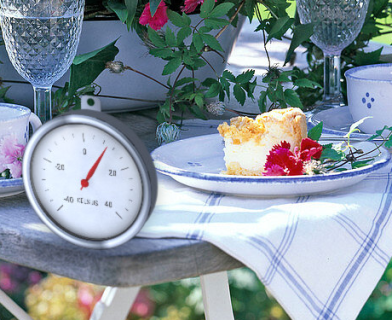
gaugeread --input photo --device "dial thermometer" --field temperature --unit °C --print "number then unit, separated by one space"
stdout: 10 °C
